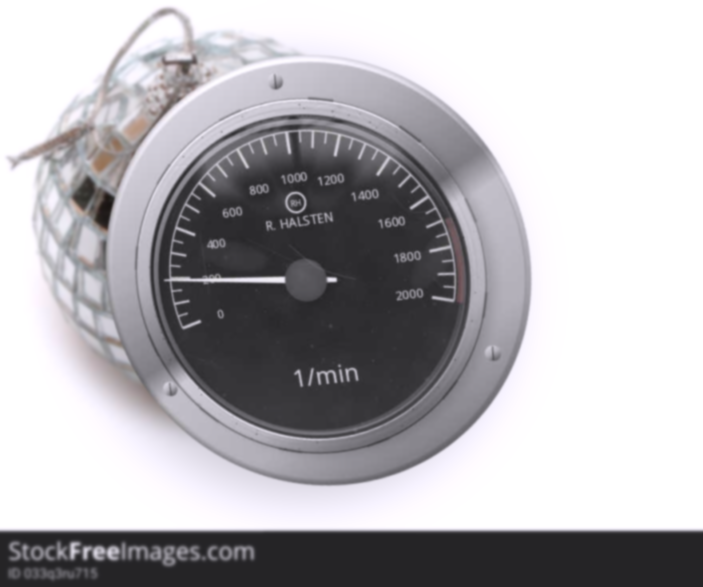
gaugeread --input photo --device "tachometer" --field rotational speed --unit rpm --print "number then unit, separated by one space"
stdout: 200 rpm
